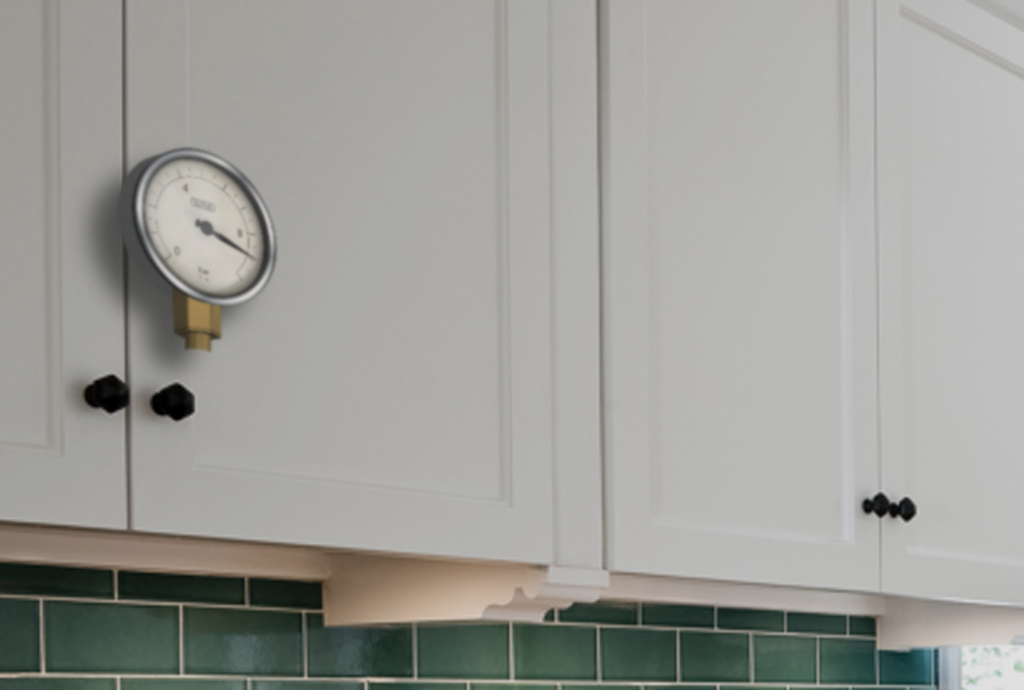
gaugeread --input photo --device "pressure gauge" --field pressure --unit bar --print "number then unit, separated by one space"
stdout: 9 bar
